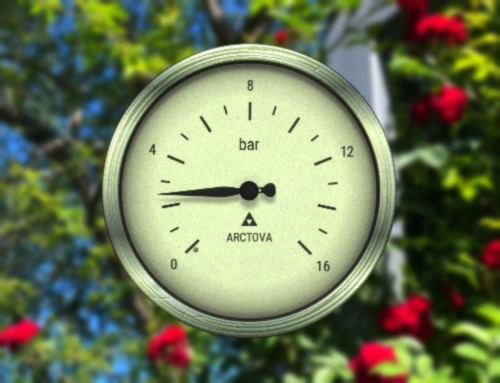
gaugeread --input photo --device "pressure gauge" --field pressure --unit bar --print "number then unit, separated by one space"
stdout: 2.5 bar
